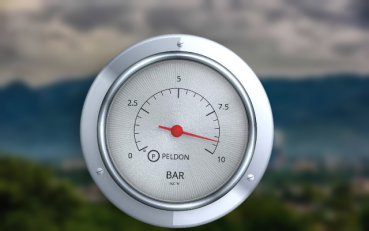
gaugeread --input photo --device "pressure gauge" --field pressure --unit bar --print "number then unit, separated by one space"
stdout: 9.25 bar
